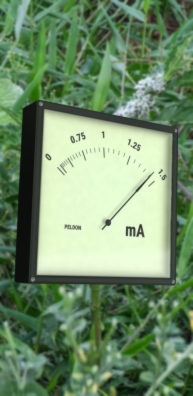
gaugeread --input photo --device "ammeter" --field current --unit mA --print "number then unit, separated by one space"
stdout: 1.45 mA
